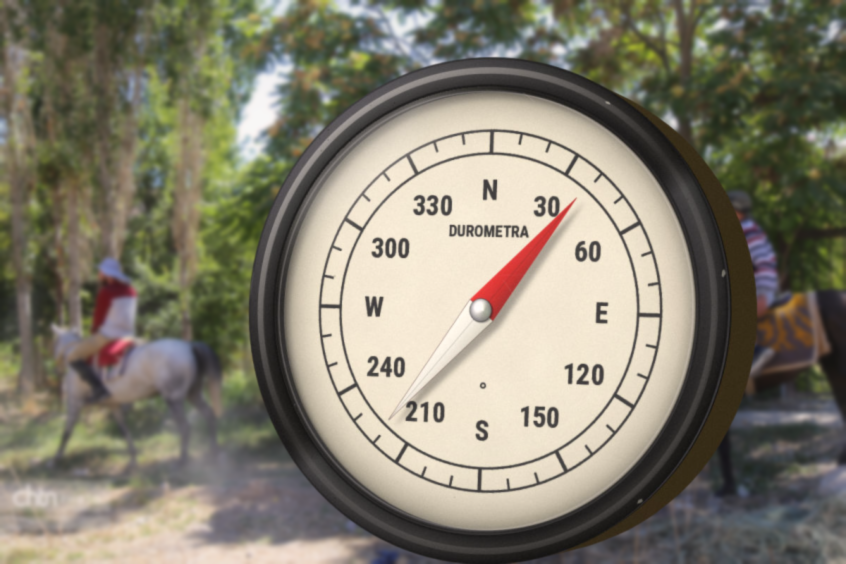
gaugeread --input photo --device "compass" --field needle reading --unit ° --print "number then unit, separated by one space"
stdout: 40 °
